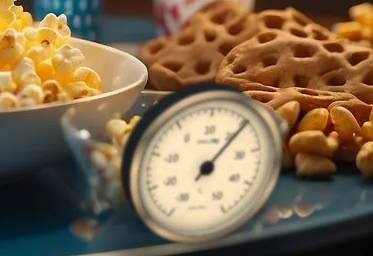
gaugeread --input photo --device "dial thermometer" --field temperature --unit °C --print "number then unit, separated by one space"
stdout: 20 °C
